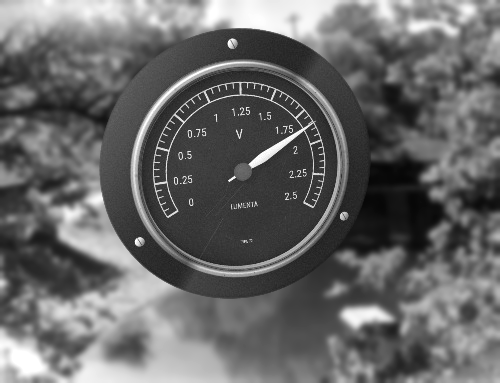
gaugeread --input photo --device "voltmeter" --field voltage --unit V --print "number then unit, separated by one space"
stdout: 1.85 V
